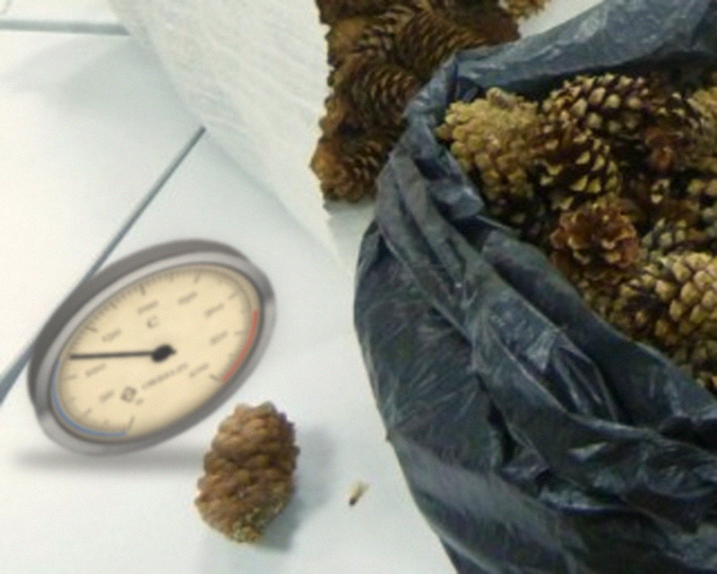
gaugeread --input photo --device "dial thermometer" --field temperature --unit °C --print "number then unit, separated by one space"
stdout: 125 °C
